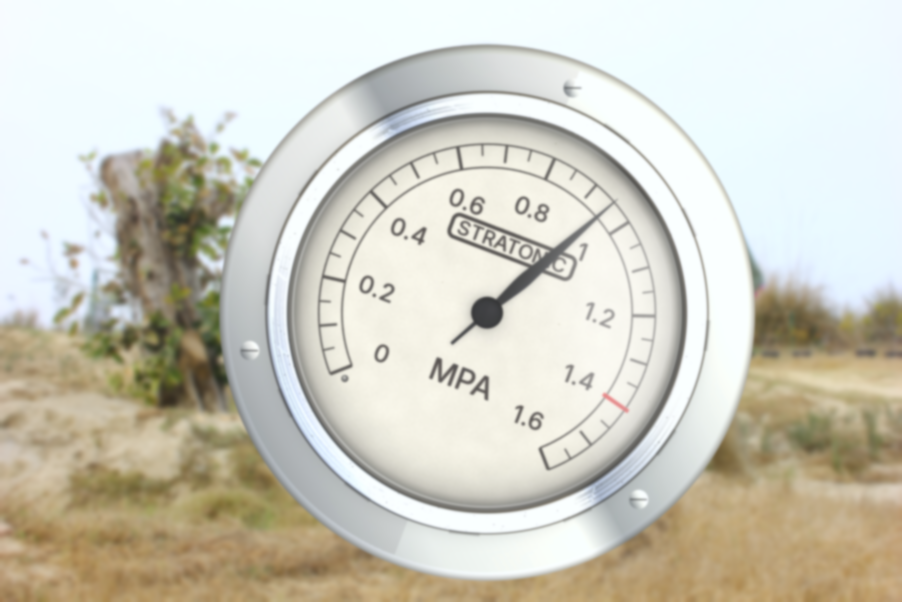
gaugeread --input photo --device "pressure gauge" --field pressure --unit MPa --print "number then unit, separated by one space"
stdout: 0.95 MPa
